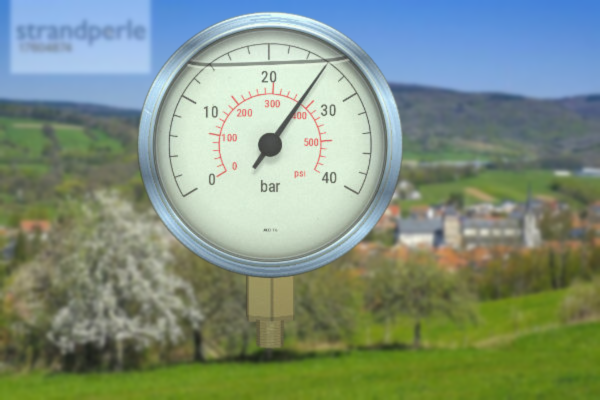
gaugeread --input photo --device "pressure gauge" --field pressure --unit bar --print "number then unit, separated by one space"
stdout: 26 bar
